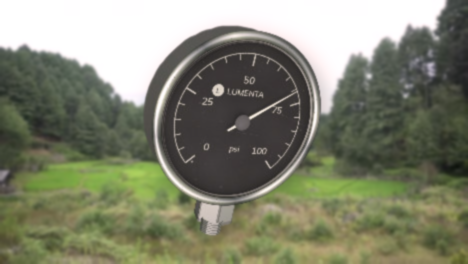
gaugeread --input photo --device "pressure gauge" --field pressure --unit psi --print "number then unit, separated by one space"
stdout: 70 psi
